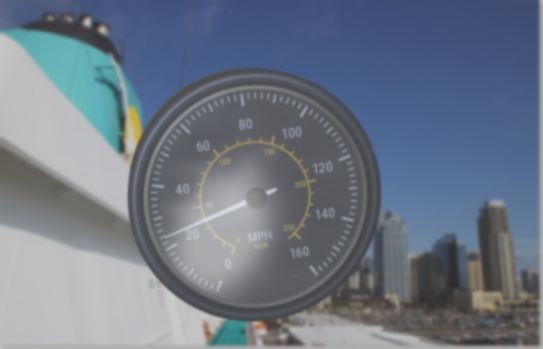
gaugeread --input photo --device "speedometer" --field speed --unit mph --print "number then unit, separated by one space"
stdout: 24 mph
